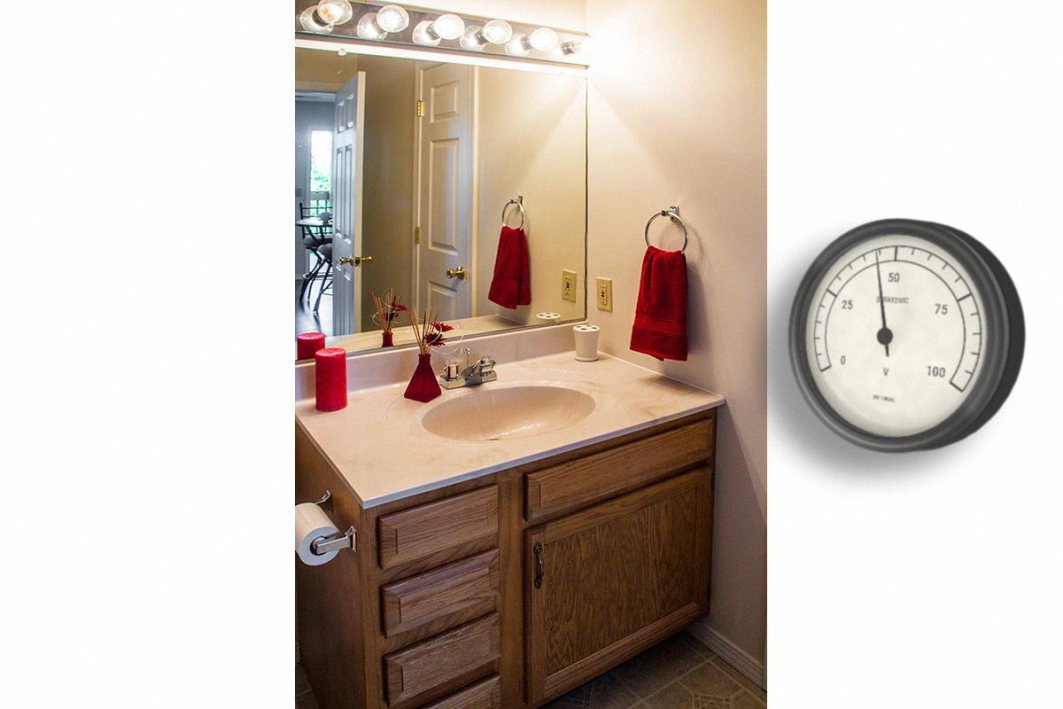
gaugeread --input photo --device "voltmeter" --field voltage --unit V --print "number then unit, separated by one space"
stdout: 45 V
